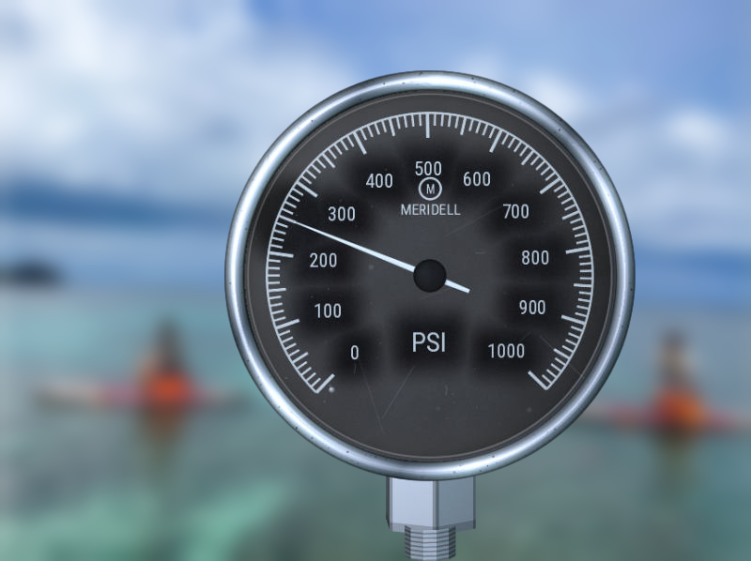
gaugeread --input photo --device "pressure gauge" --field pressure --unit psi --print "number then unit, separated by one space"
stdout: 250 psi
